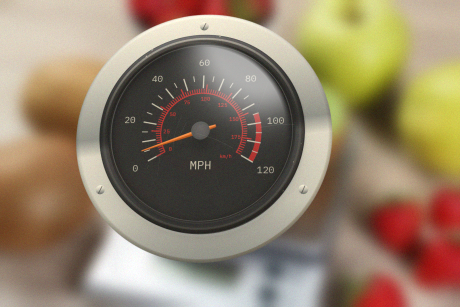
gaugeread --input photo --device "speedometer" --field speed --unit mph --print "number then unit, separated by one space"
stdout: 5 mph
